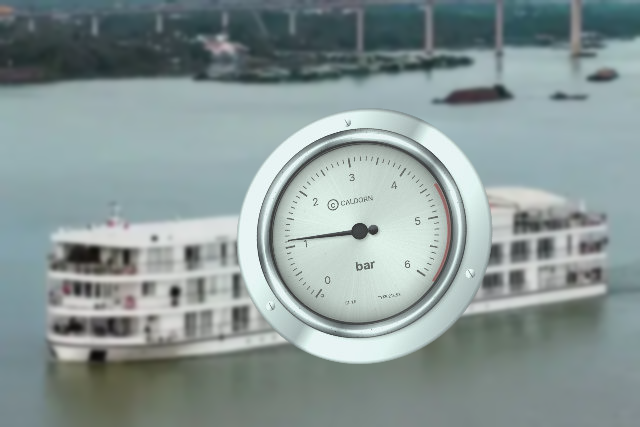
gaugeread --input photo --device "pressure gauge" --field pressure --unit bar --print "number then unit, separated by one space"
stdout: 1.1 bar
